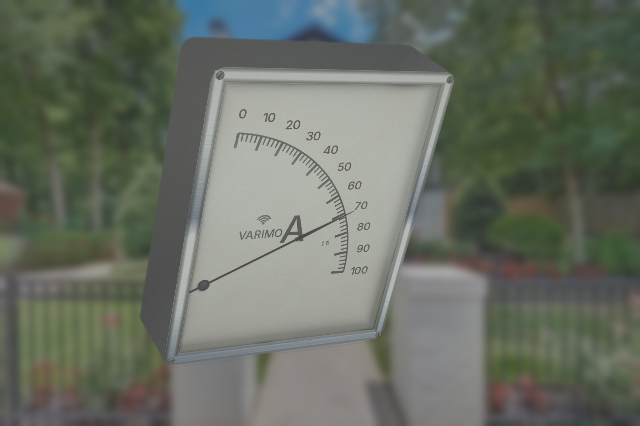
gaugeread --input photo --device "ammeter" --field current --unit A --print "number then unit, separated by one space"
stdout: 70 A
